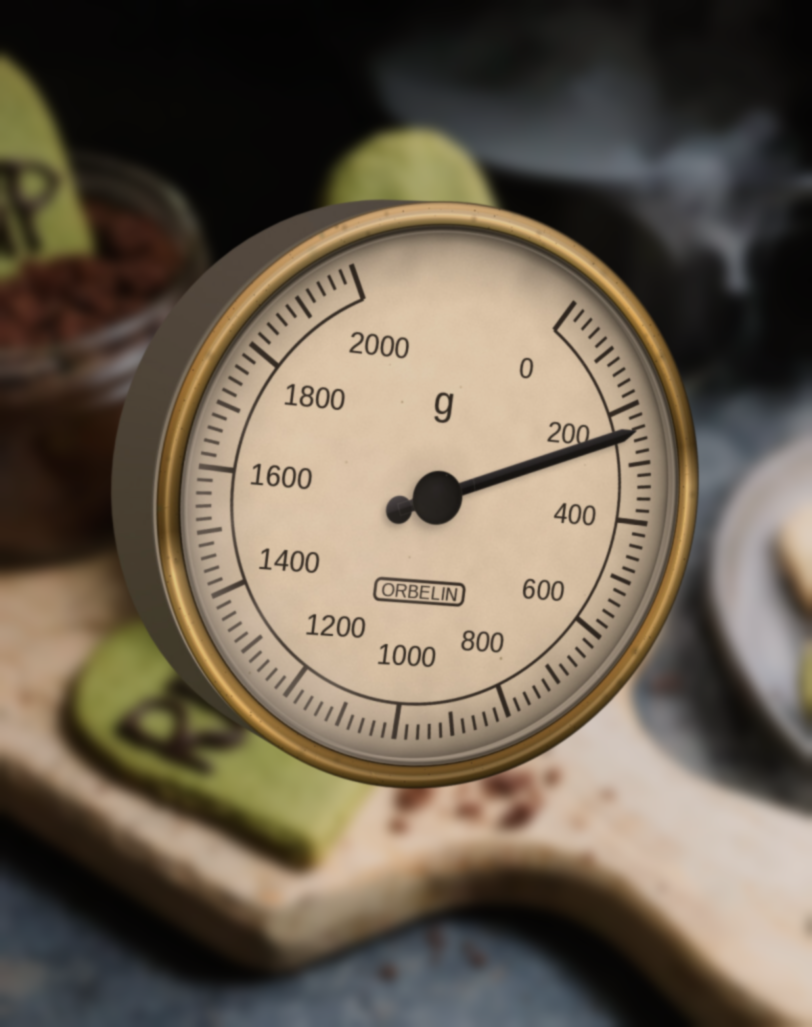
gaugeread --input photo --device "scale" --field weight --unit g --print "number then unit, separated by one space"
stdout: 240 g
